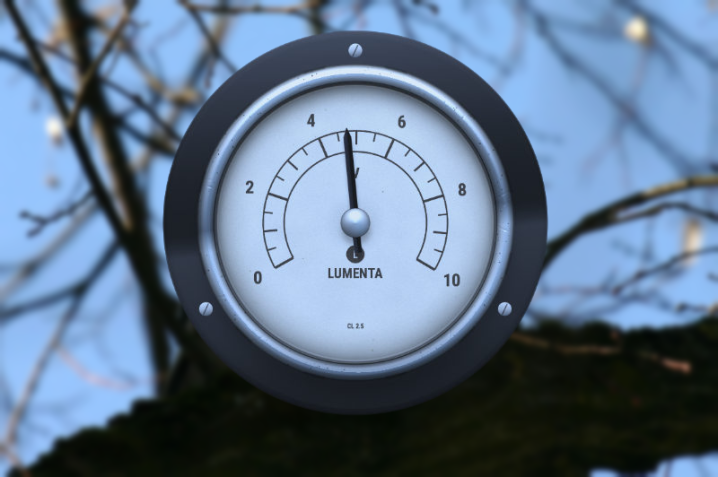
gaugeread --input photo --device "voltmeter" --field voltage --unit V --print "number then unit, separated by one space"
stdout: 4.75 V
